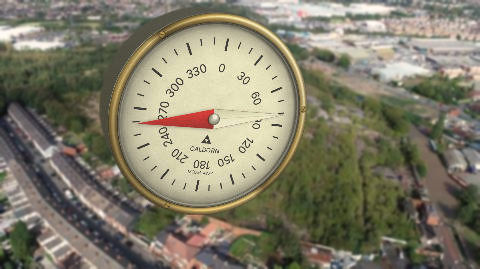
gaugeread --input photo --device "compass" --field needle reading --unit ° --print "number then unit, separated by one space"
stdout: 260 °
